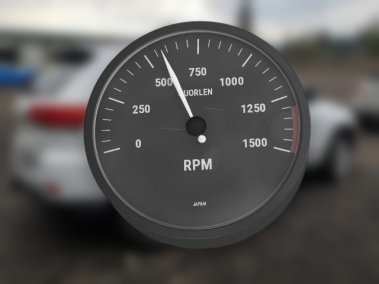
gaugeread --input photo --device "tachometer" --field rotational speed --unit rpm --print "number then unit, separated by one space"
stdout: 575 rpm
